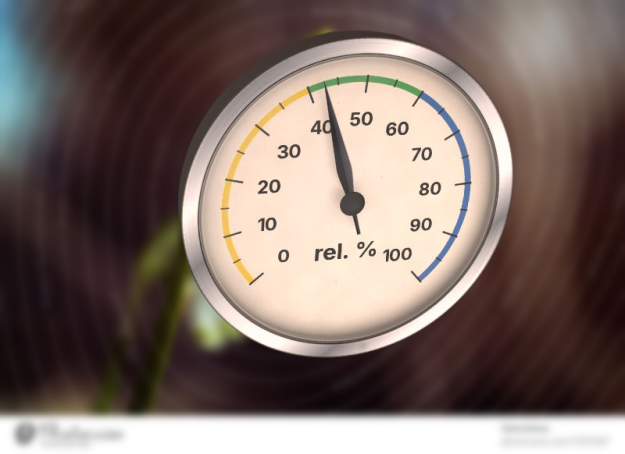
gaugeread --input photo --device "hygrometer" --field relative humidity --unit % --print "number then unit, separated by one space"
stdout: 42.5 %
